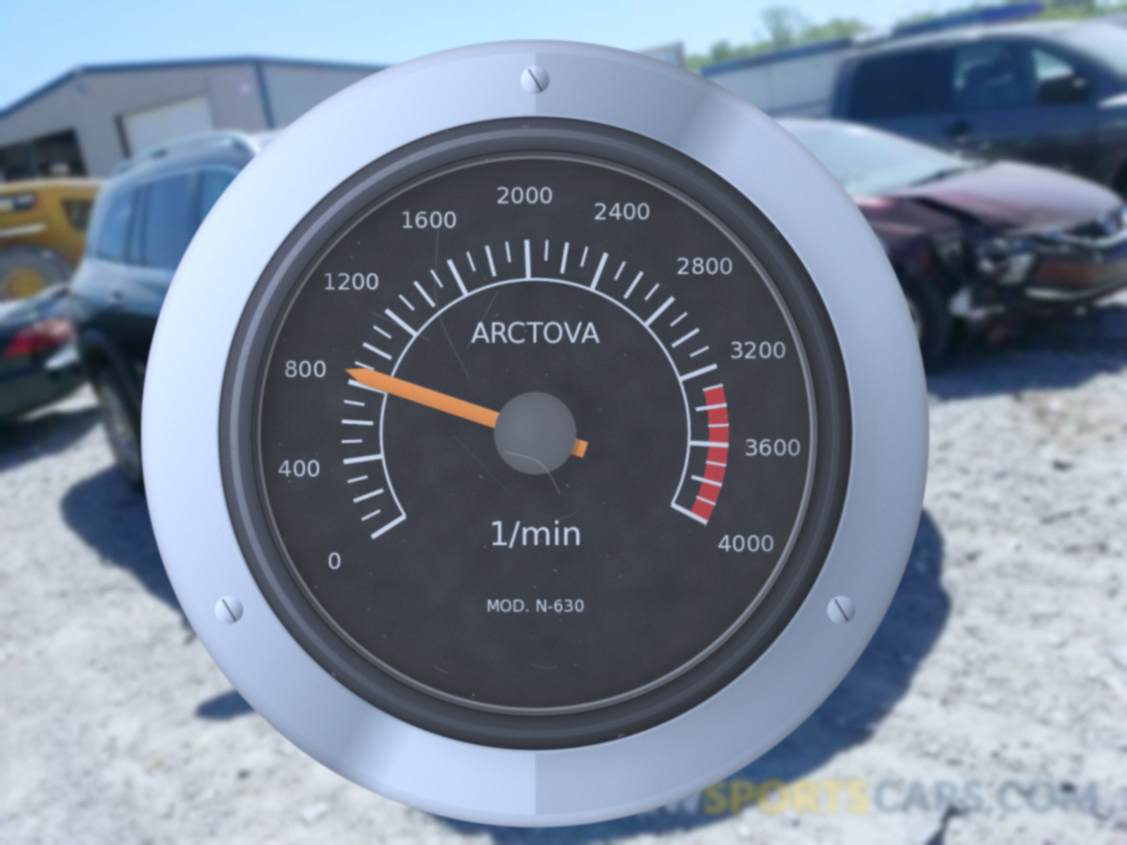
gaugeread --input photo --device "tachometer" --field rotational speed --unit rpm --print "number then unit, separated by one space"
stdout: 850 rpm
